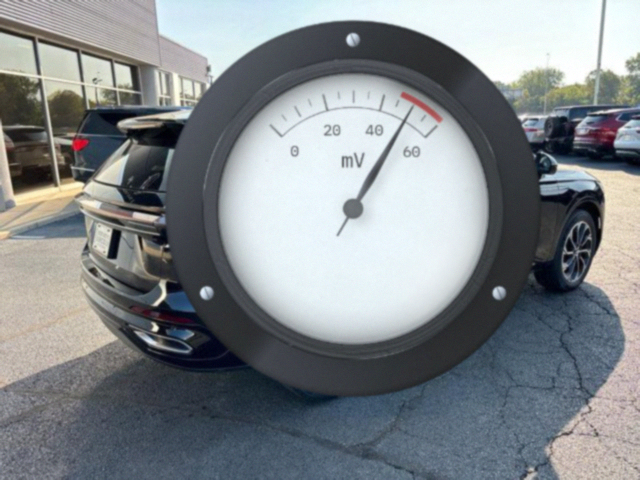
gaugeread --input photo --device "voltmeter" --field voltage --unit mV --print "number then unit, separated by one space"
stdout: 50 mV
